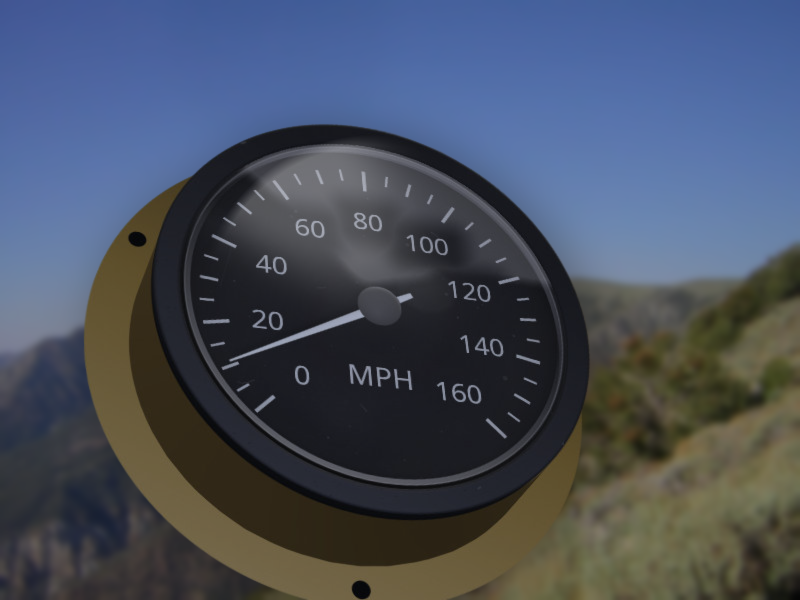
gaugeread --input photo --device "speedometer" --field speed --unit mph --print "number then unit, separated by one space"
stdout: 10 mph
